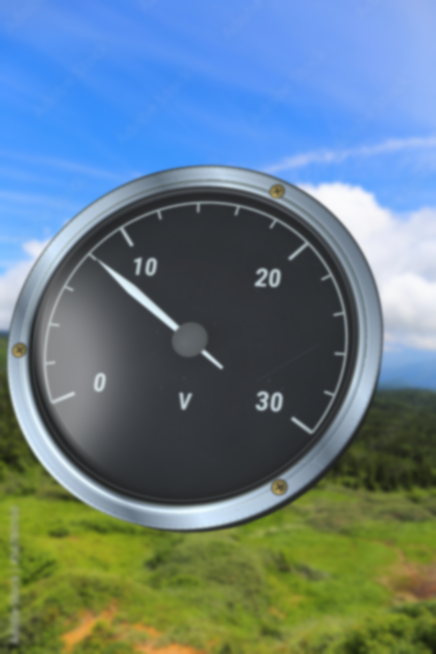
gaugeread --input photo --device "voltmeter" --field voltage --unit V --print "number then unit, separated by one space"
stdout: 8 V
